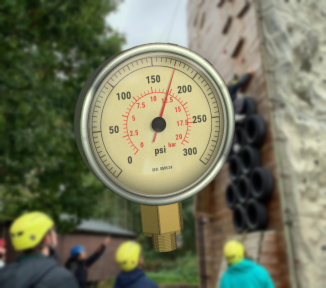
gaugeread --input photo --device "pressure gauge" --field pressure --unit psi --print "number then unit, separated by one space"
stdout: 175 psi
